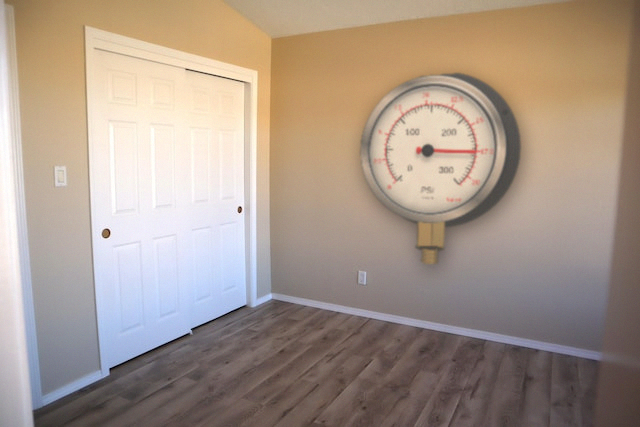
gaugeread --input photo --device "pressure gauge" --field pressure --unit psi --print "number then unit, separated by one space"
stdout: 250 psi
